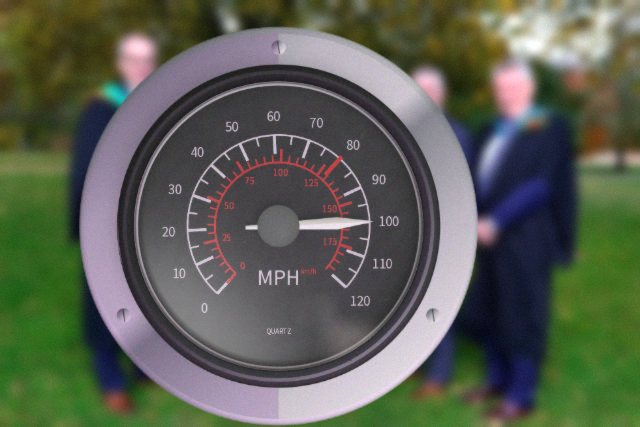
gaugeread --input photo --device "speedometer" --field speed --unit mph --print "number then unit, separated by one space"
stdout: 100 mph
